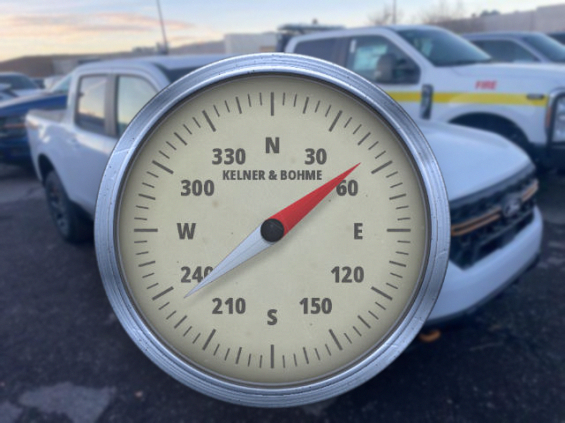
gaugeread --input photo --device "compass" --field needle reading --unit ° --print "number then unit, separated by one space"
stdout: 52.5 °
